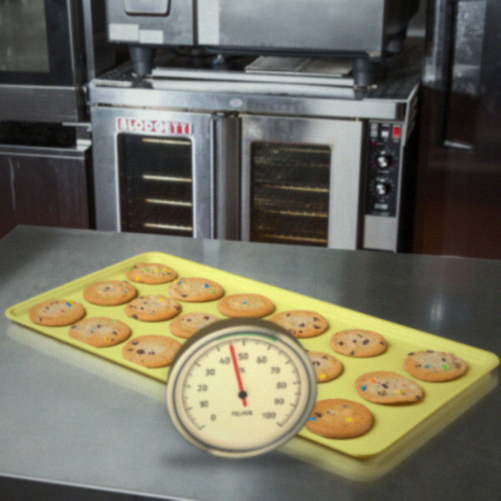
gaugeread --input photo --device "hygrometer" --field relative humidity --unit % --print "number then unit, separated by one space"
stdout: 45 %
